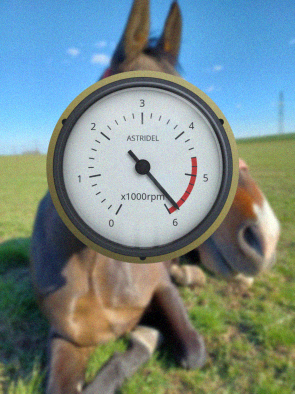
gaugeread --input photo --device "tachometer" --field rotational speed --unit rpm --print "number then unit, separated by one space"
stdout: 5800 rpm
